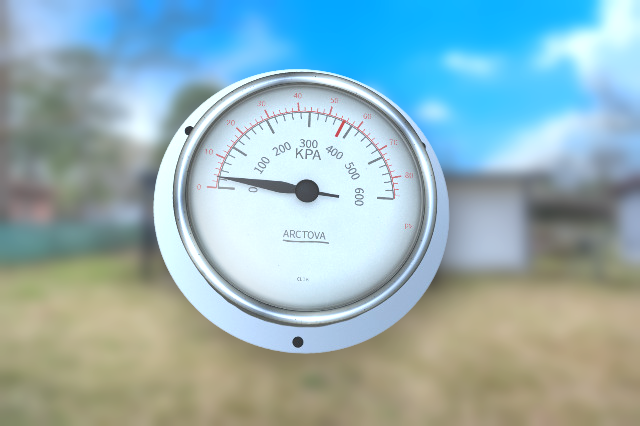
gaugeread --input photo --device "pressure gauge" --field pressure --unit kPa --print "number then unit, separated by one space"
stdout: 20 kPa
